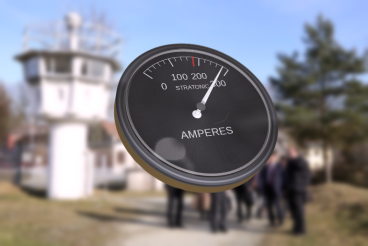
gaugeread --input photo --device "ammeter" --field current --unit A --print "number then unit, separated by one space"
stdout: 280 A
